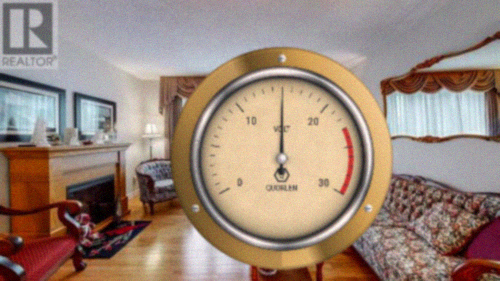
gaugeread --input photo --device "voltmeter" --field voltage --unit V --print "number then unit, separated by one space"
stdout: 15 V
